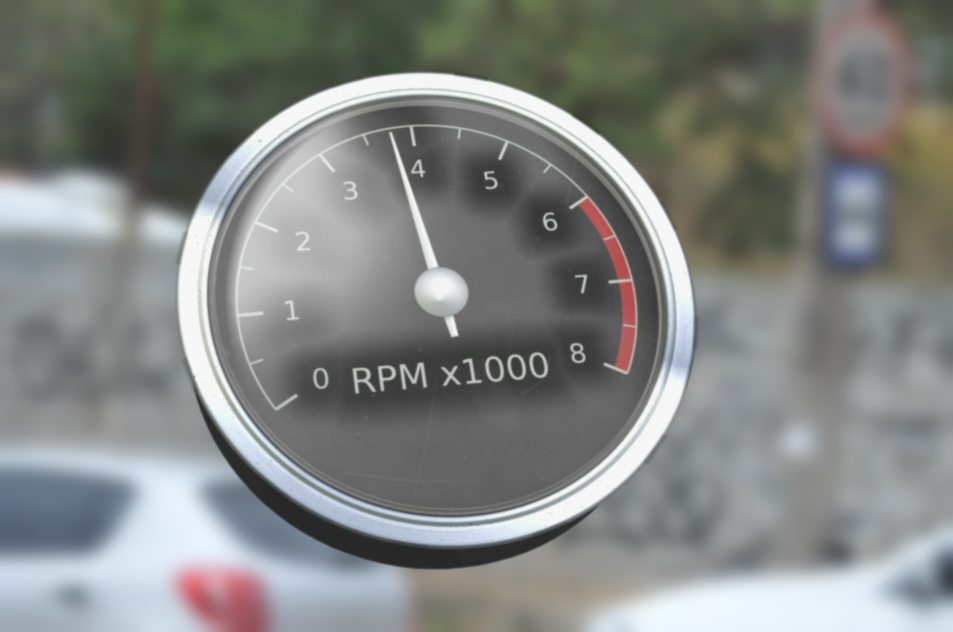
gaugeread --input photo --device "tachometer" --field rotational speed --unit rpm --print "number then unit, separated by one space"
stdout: 3750 rpm
